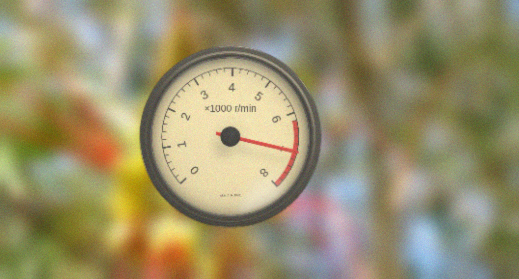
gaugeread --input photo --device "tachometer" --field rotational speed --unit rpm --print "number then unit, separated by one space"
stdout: 7000 rpm
